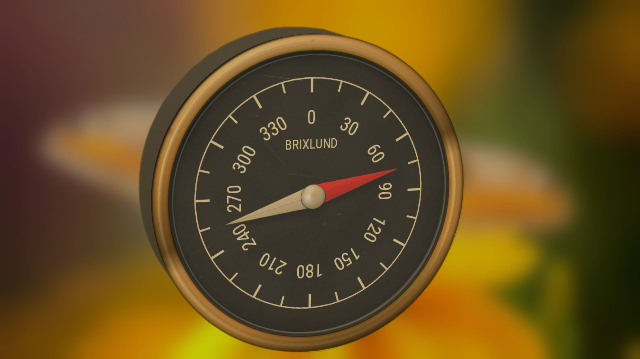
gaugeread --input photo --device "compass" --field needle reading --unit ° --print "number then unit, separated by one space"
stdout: 75 °
